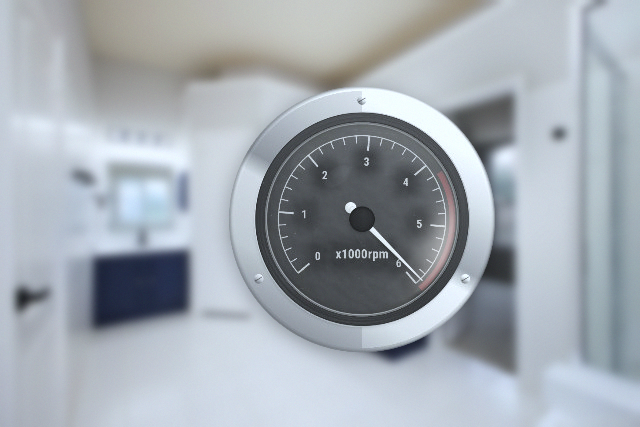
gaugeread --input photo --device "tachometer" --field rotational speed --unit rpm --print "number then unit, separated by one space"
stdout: 5900 rpm
